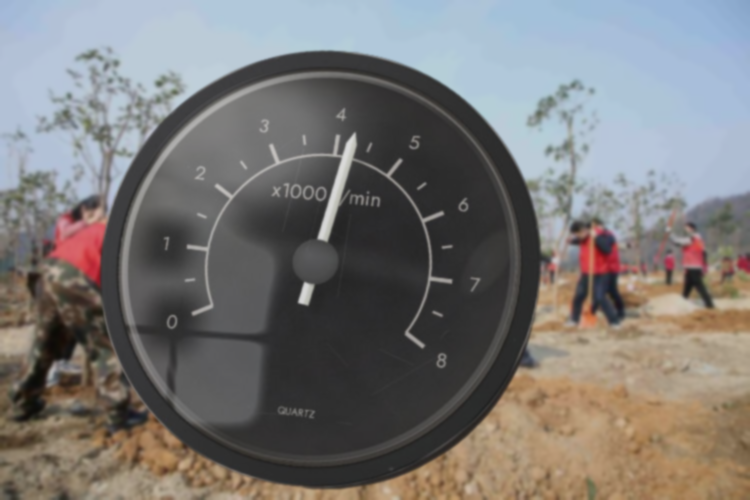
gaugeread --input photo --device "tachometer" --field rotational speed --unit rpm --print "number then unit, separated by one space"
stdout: 4250 rpm
